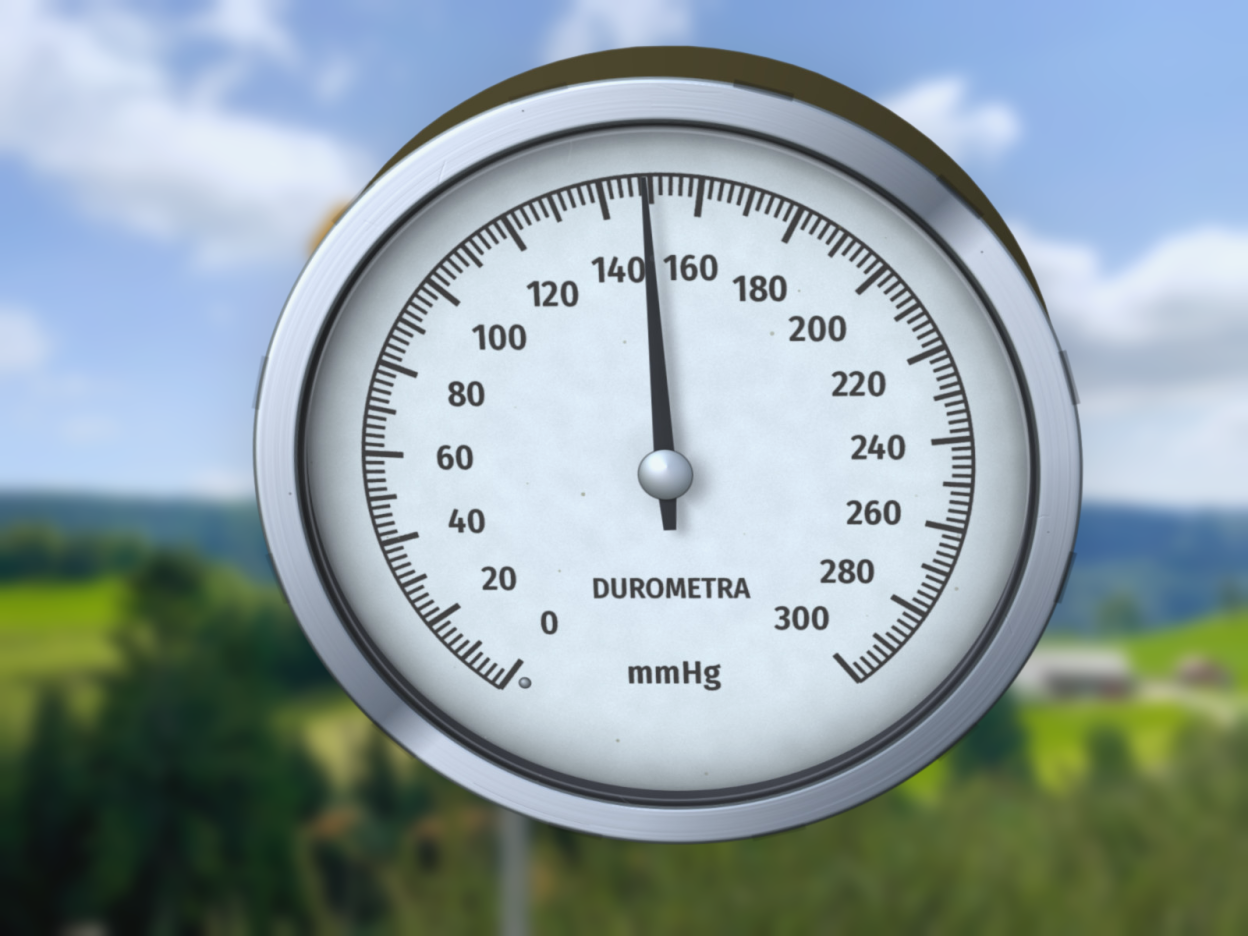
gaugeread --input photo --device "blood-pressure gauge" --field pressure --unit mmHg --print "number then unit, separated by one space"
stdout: 149 mmHg
